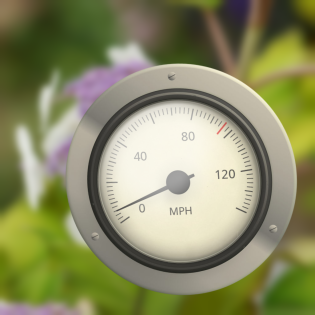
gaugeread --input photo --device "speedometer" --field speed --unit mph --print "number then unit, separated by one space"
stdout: 6 mph
